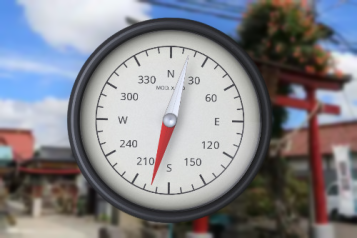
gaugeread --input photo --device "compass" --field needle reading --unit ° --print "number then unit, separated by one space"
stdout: 195 °
